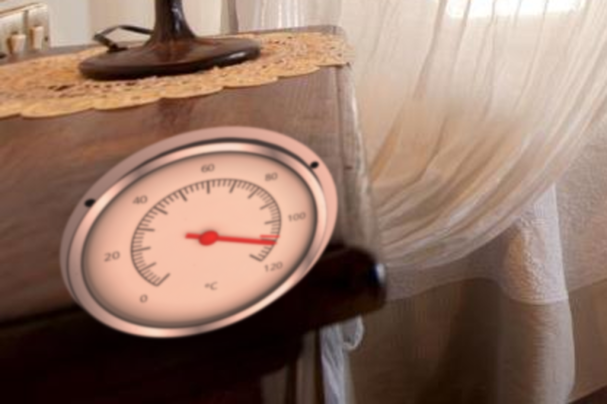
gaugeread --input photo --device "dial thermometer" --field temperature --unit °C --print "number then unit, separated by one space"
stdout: 110 °C
